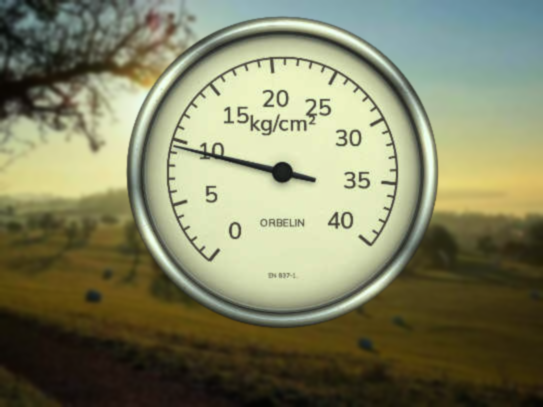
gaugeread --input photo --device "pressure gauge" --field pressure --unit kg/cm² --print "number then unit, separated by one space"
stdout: 9.5 kg/cm²
